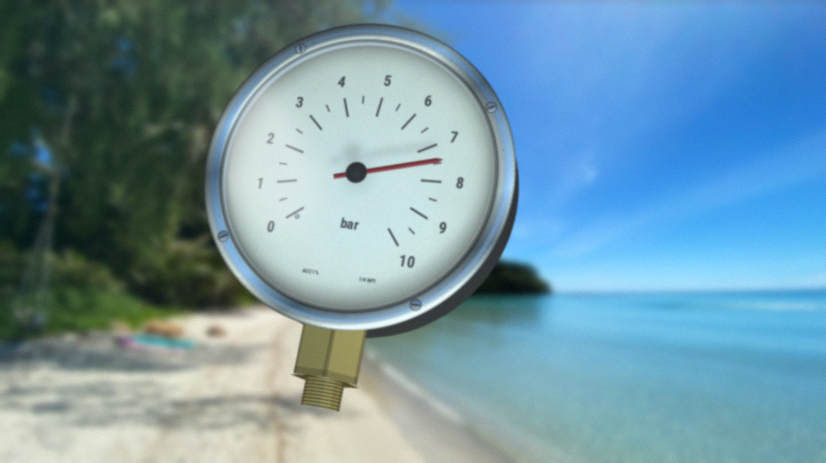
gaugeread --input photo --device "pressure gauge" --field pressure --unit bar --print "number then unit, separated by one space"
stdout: 7.5 bar
